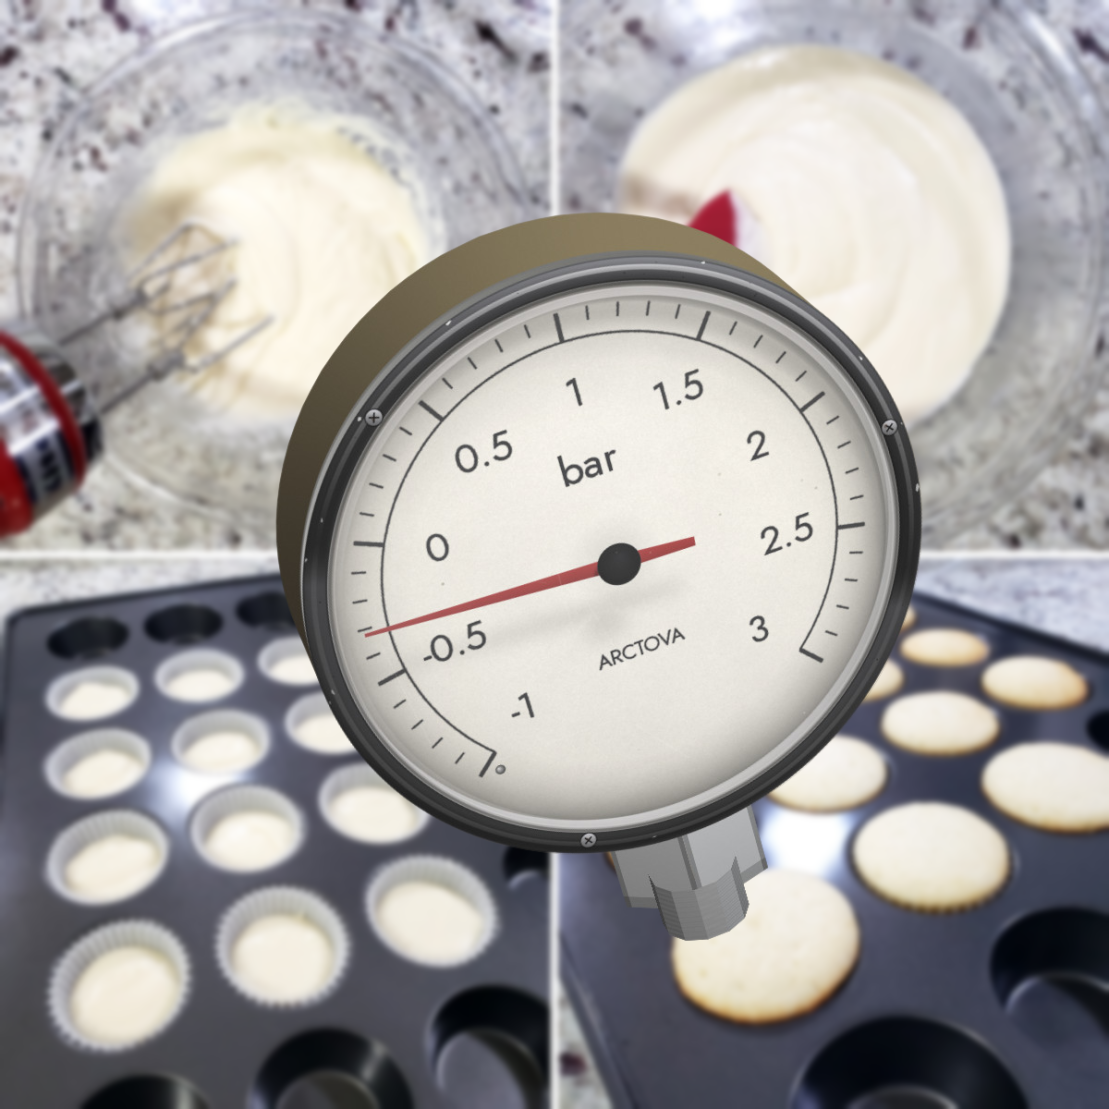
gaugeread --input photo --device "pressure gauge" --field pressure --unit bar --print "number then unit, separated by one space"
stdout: -0.3 bar
